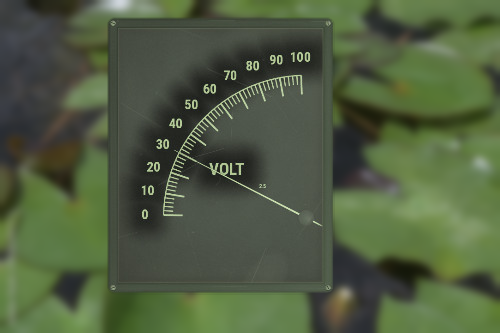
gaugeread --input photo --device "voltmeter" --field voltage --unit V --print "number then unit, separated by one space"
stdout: 30 V
